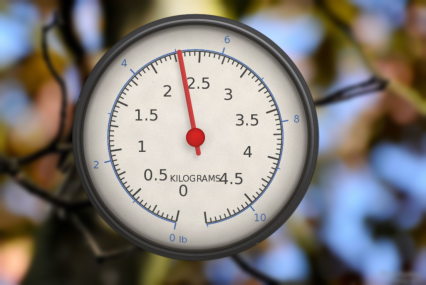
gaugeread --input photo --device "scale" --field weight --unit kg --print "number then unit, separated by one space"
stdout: 2.3 kg
